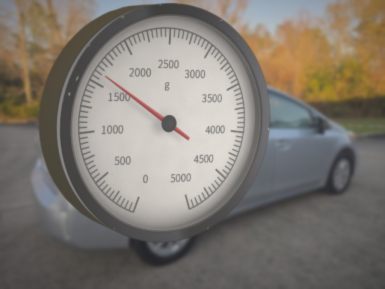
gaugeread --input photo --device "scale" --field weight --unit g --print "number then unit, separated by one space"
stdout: 1600 g
